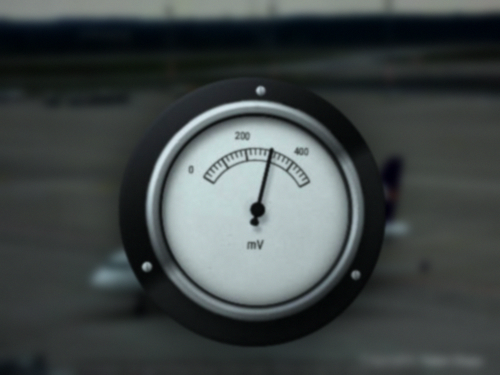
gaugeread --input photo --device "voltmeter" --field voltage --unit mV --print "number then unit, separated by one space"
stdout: 300 mV
